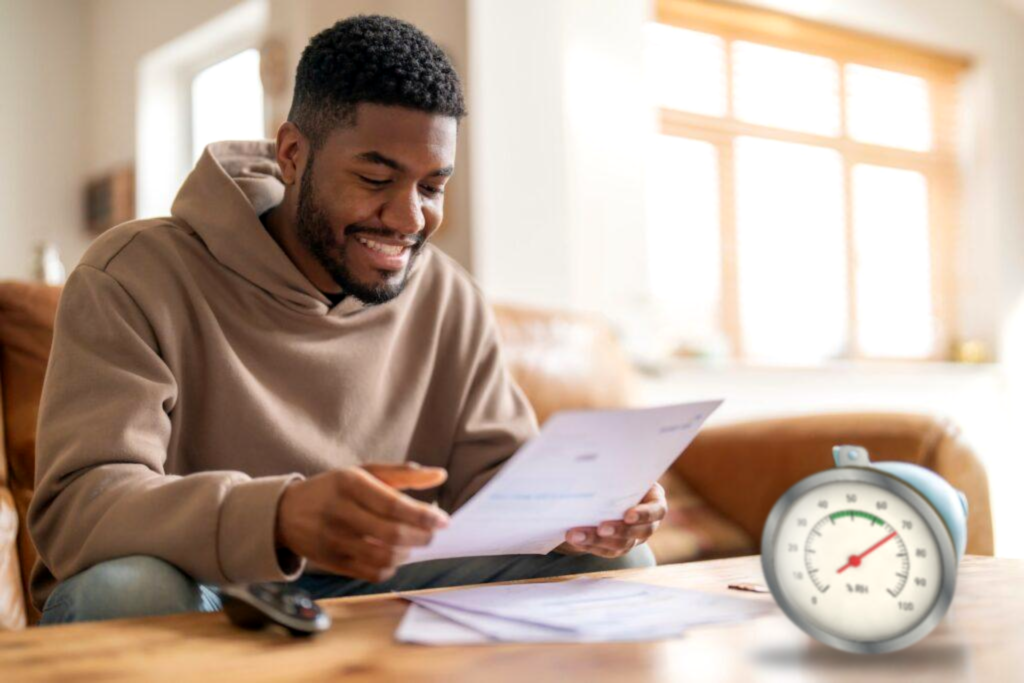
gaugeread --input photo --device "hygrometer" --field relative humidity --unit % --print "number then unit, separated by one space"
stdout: 70 %
